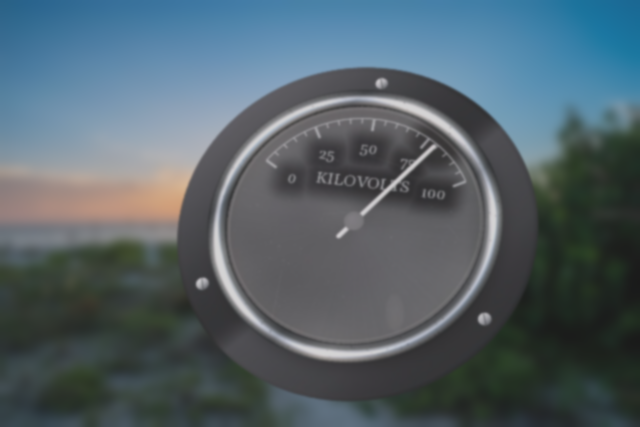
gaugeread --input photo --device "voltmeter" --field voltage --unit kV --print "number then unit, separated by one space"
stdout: 80 kV
